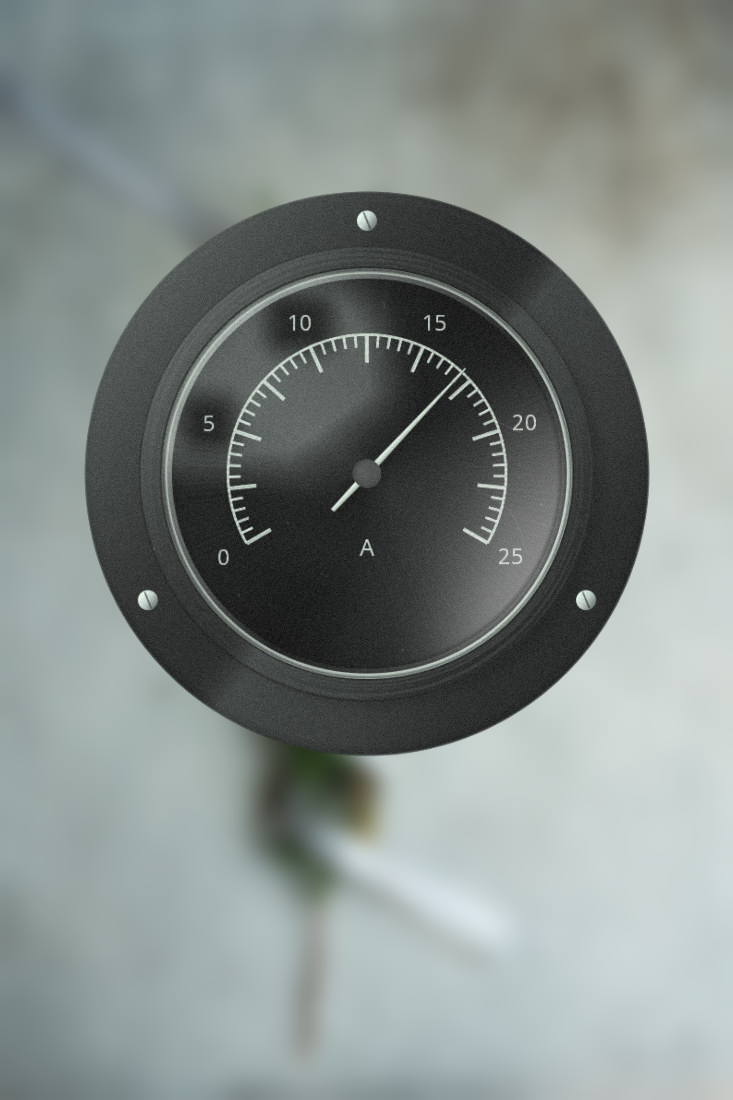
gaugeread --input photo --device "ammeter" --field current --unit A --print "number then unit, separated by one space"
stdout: 17 A
